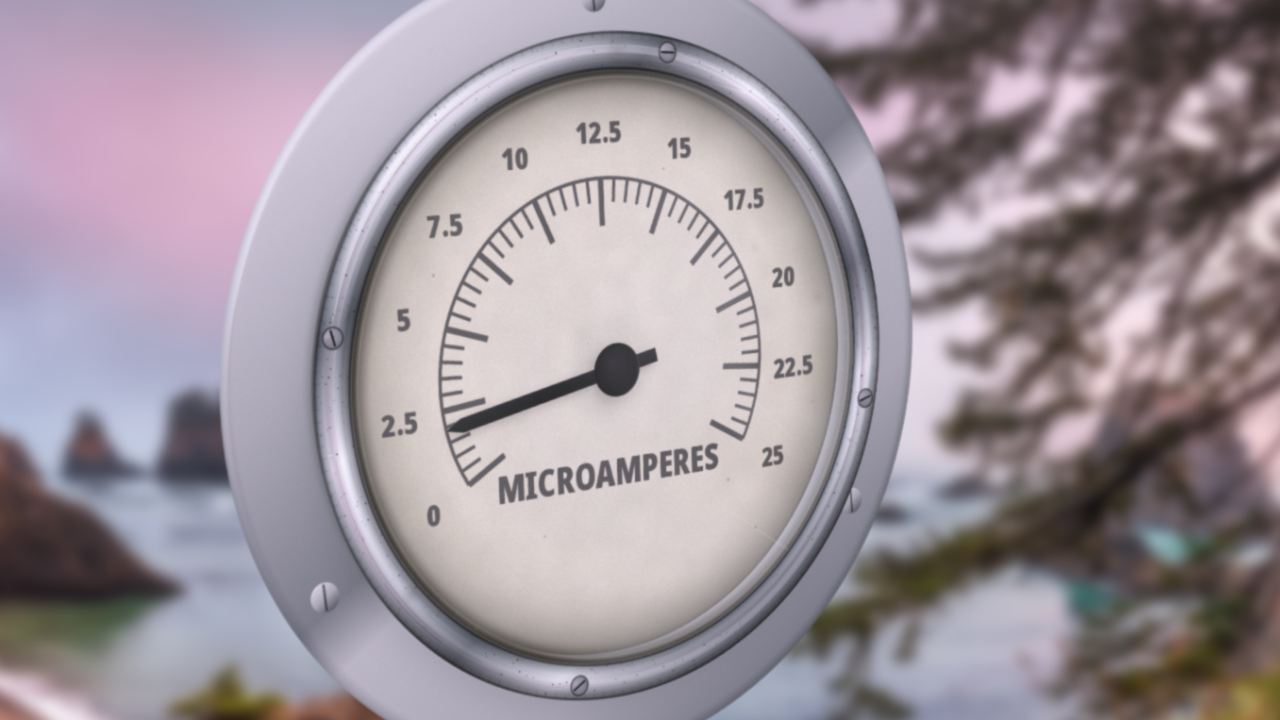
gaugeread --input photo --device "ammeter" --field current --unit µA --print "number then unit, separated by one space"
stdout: 2 µA
